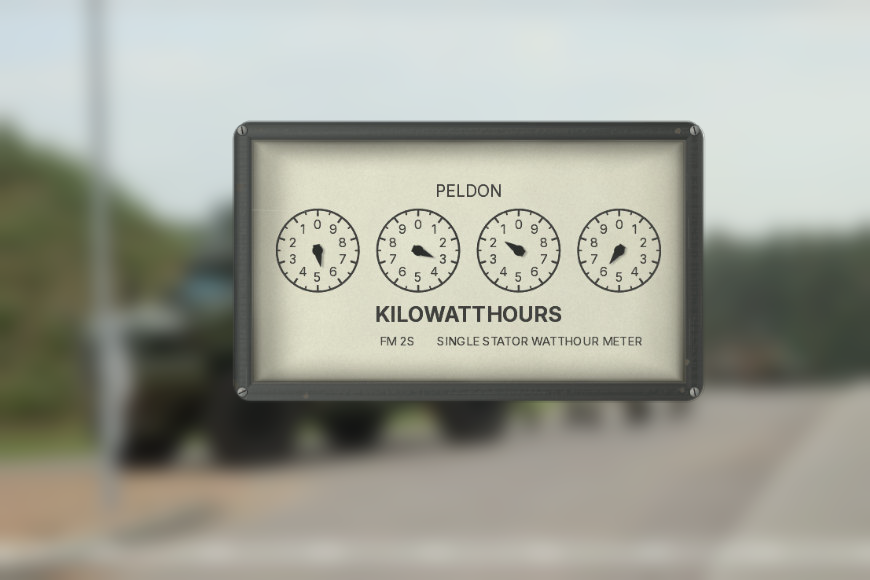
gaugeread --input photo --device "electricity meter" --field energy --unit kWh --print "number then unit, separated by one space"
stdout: 5316 kWh
